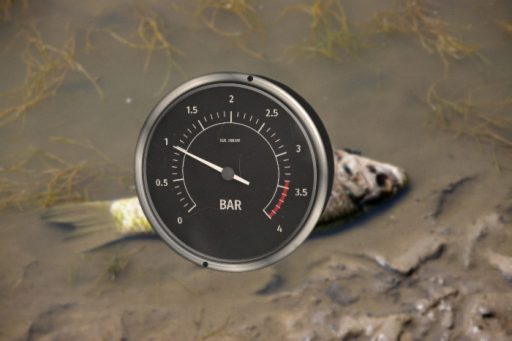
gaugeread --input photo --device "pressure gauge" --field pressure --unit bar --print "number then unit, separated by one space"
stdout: 1 bar
